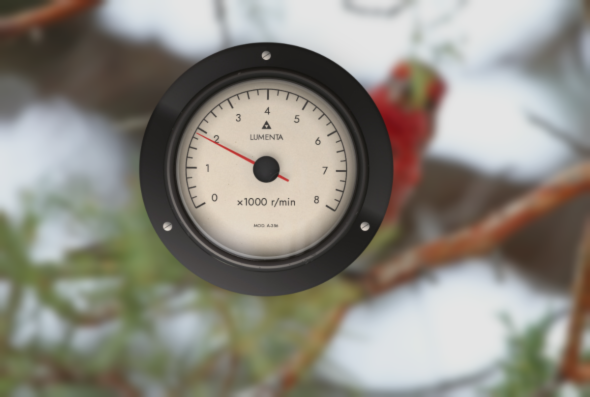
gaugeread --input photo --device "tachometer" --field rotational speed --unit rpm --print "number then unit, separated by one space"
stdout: 1875 rpm
